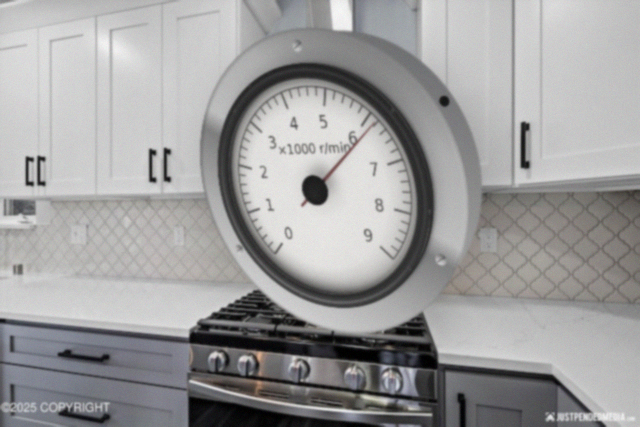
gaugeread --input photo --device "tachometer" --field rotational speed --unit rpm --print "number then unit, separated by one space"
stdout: 6200 rpm
